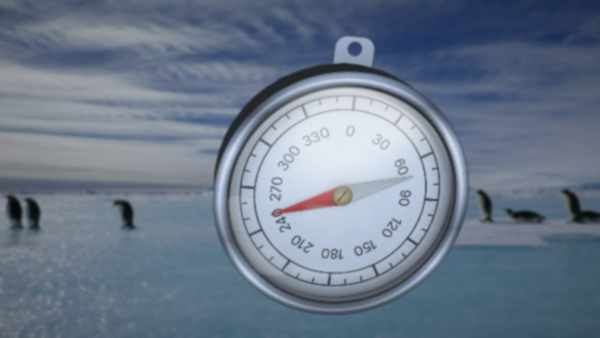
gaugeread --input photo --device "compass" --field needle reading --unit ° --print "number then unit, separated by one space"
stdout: 250 °
